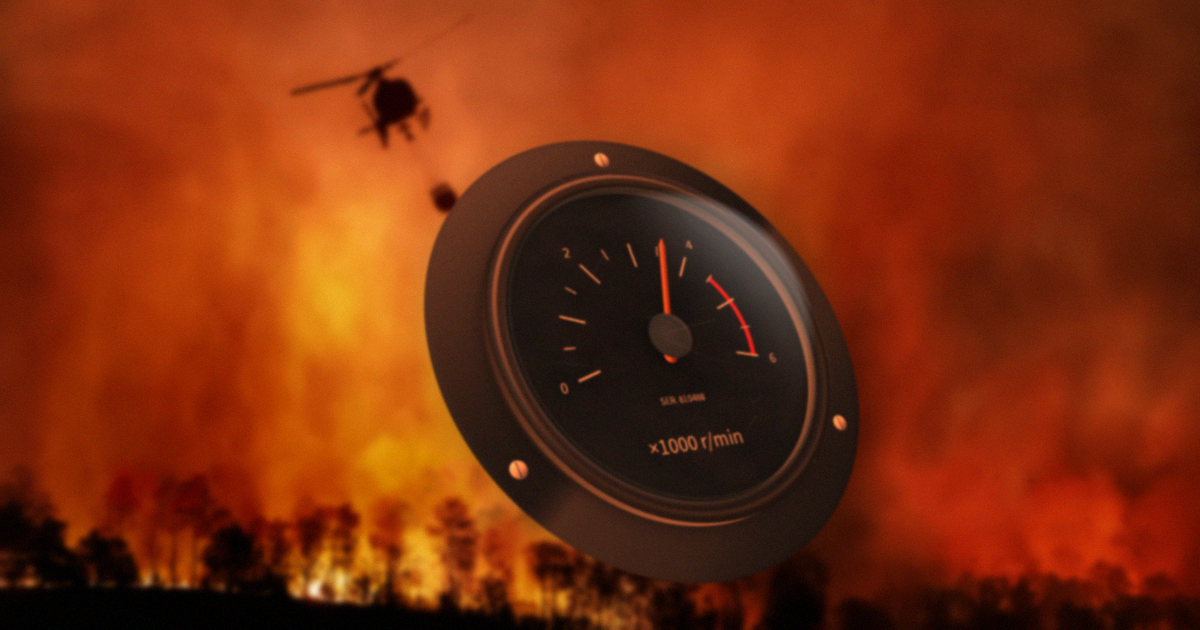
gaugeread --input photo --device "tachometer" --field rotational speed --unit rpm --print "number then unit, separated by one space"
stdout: 3500 rpm
